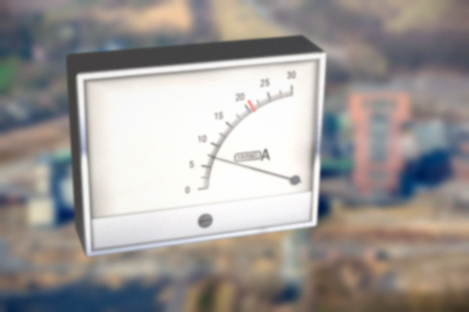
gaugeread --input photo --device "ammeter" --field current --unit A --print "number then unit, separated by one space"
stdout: 7.5 A
